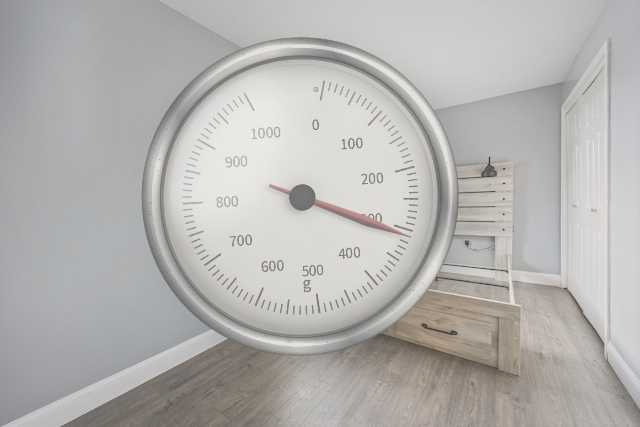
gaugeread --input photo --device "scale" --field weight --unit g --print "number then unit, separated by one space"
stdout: 310 g
